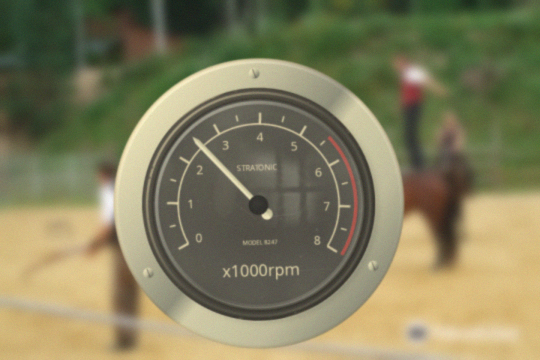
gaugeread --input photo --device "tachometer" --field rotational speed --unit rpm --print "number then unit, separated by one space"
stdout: 2500 rpm
